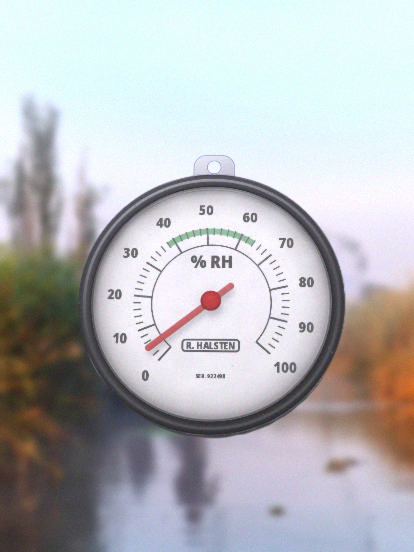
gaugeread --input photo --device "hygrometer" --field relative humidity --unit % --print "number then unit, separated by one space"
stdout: 4 %
